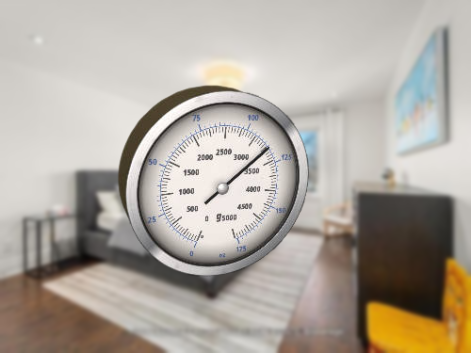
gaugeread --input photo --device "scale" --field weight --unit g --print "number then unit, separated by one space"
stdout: 3250 g
